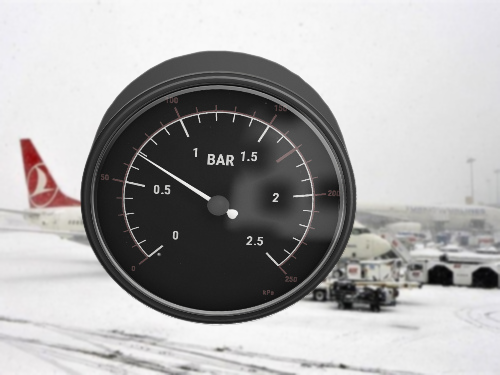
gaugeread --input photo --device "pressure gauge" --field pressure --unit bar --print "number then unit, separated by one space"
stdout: 0.7 bar
